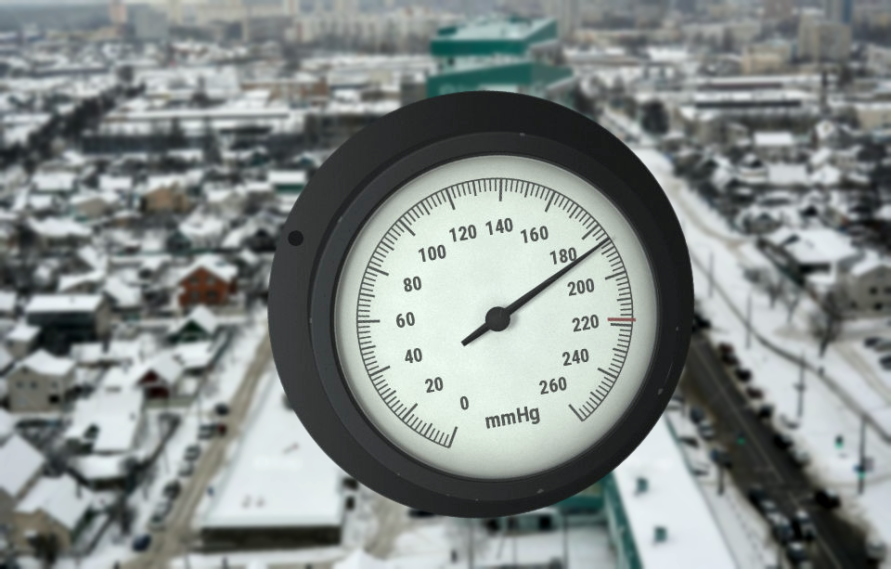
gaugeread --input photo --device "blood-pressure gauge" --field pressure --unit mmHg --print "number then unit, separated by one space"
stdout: 186 mmHg
